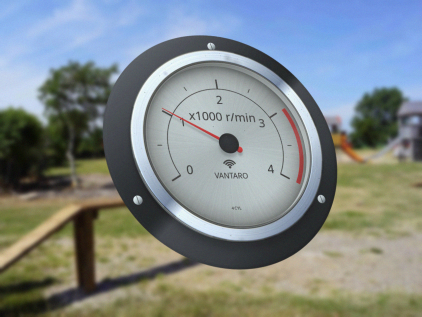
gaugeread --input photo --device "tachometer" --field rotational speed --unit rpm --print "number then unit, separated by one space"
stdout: 1000 rpm
